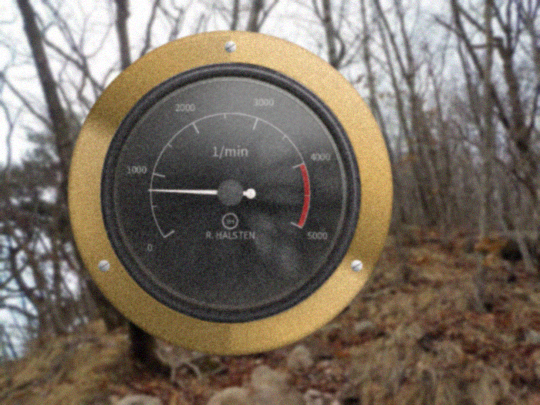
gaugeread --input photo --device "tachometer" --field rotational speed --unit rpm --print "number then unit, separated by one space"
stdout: 750 rpm
